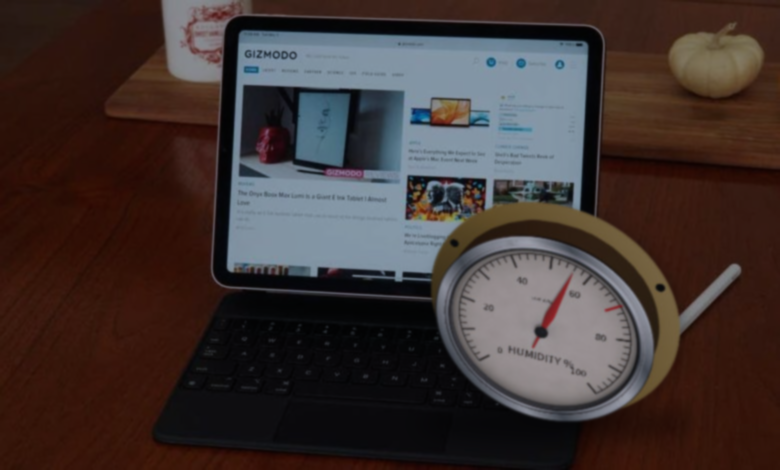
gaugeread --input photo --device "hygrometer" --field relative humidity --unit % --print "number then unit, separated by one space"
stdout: 56 %
